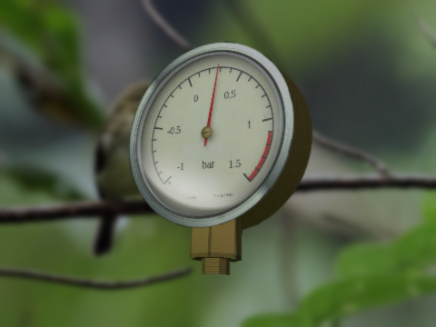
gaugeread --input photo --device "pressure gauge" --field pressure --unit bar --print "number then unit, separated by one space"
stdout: 0.3 bar
